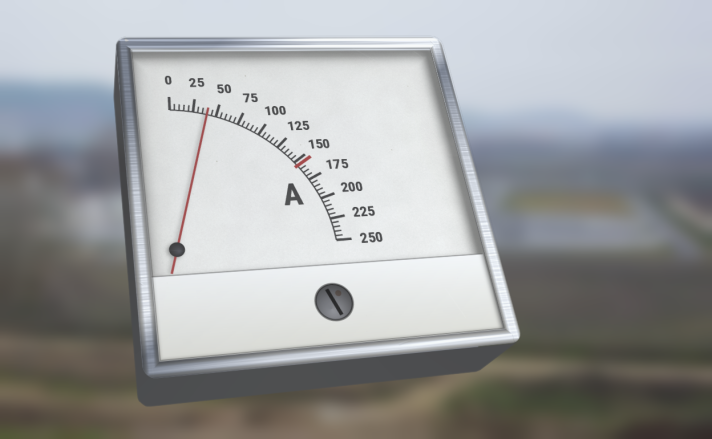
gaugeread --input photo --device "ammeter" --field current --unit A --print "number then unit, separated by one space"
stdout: 40 A
